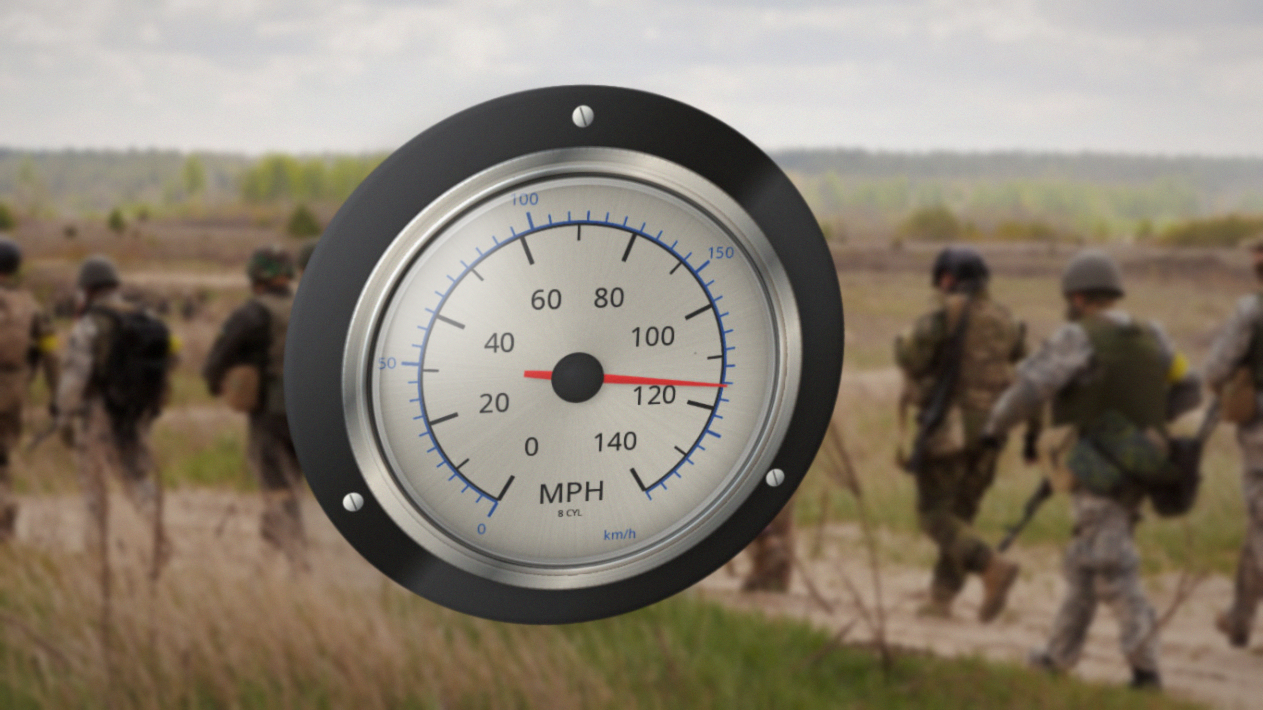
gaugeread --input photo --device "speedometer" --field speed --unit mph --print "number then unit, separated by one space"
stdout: 115 mph
